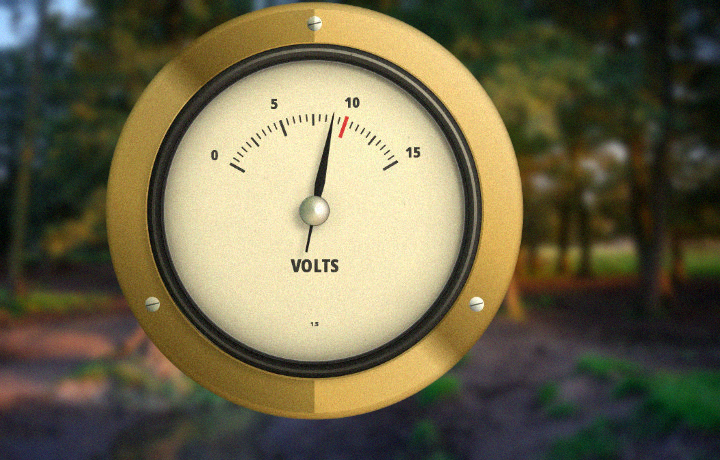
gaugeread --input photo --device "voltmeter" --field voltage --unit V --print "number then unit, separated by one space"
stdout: 9 V
